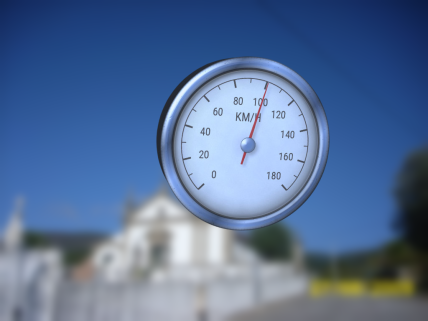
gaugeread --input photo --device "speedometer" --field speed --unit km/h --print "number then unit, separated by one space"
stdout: 100 km/h
